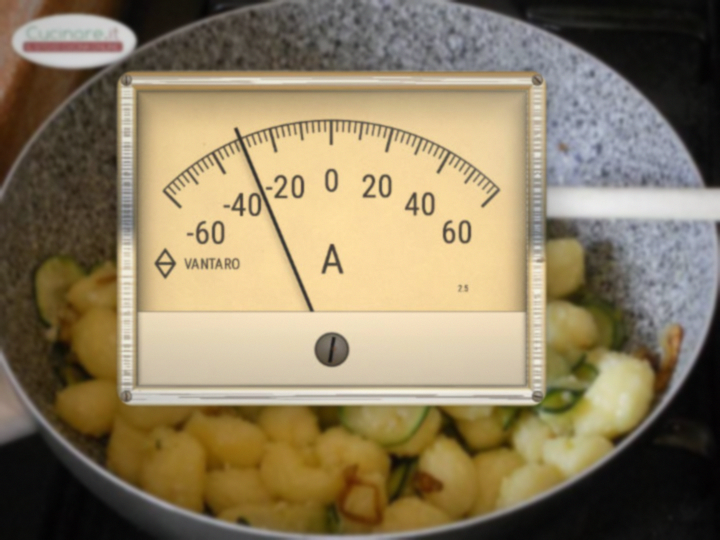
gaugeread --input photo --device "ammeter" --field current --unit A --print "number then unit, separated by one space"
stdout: -30 A
